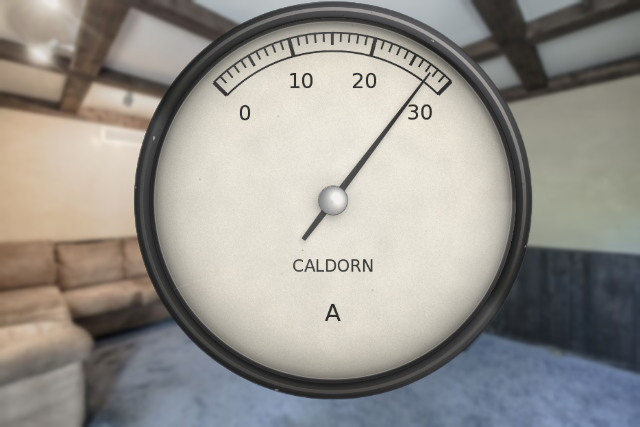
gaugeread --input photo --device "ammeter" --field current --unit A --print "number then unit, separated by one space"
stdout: 27.5 A
